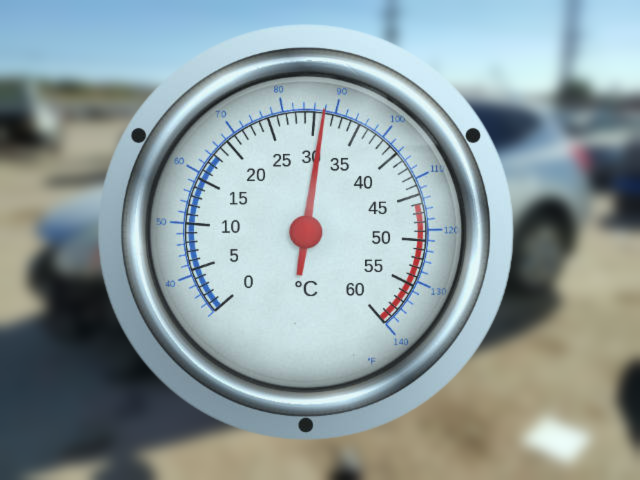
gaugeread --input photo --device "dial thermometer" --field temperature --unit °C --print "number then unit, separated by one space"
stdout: 31 °C
